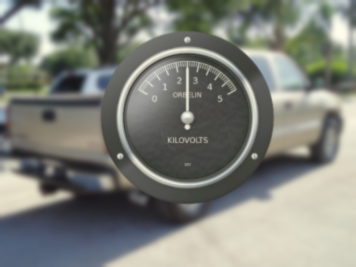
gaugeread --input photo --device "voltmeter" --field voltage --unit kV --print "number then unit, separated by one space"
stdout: 2.5 kV
